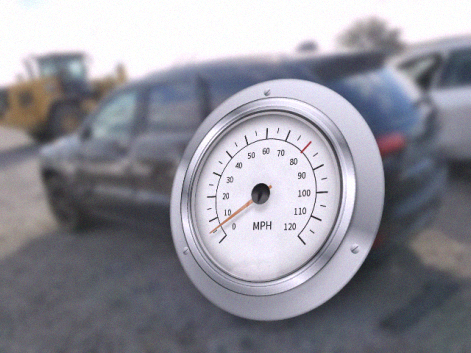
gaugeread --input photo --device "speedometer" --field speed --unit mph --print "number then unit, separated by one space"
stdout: 5 mph
